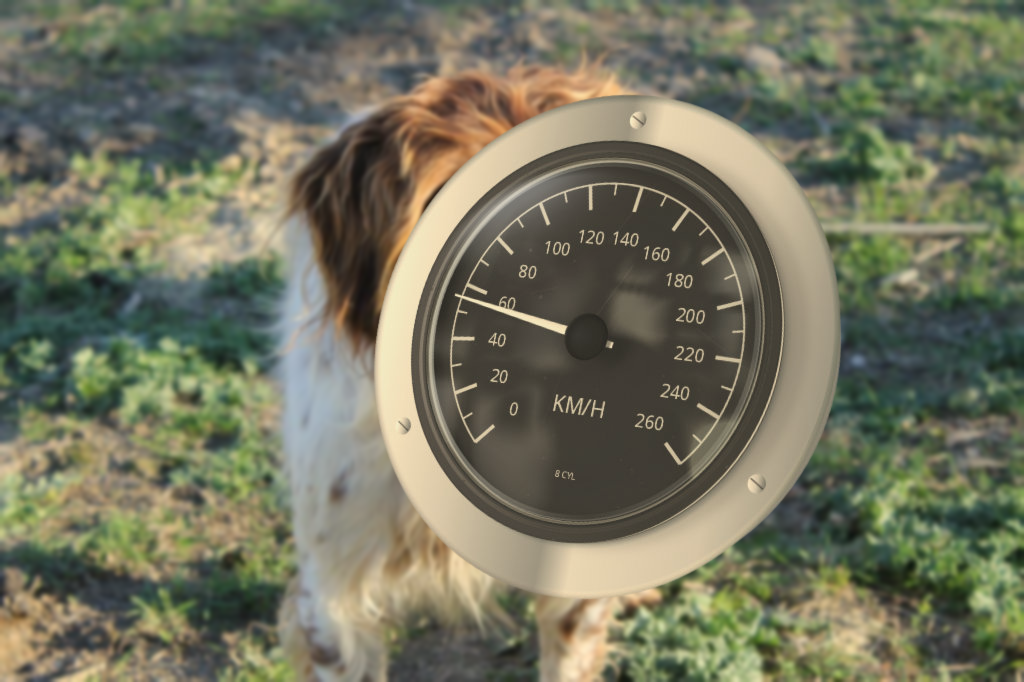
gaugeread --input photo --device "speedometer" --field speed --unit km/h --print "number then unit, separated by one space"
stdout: 55 km/h
